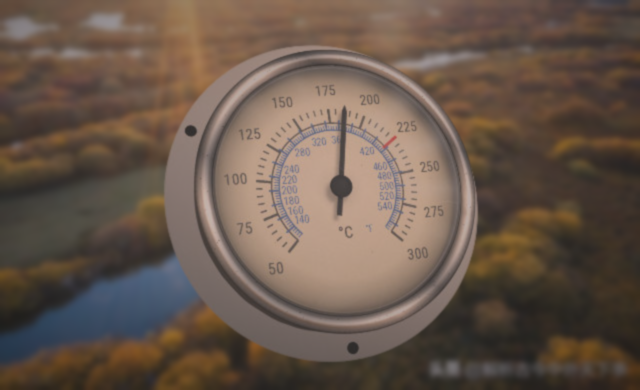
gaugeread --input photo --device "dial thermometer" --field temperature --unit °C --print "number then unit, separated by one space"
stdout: 185 °C
